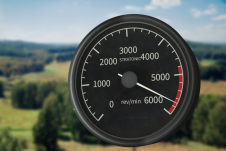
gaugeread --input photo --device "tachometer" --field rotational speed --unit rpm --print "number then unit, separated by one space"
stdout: 5700 rpm
